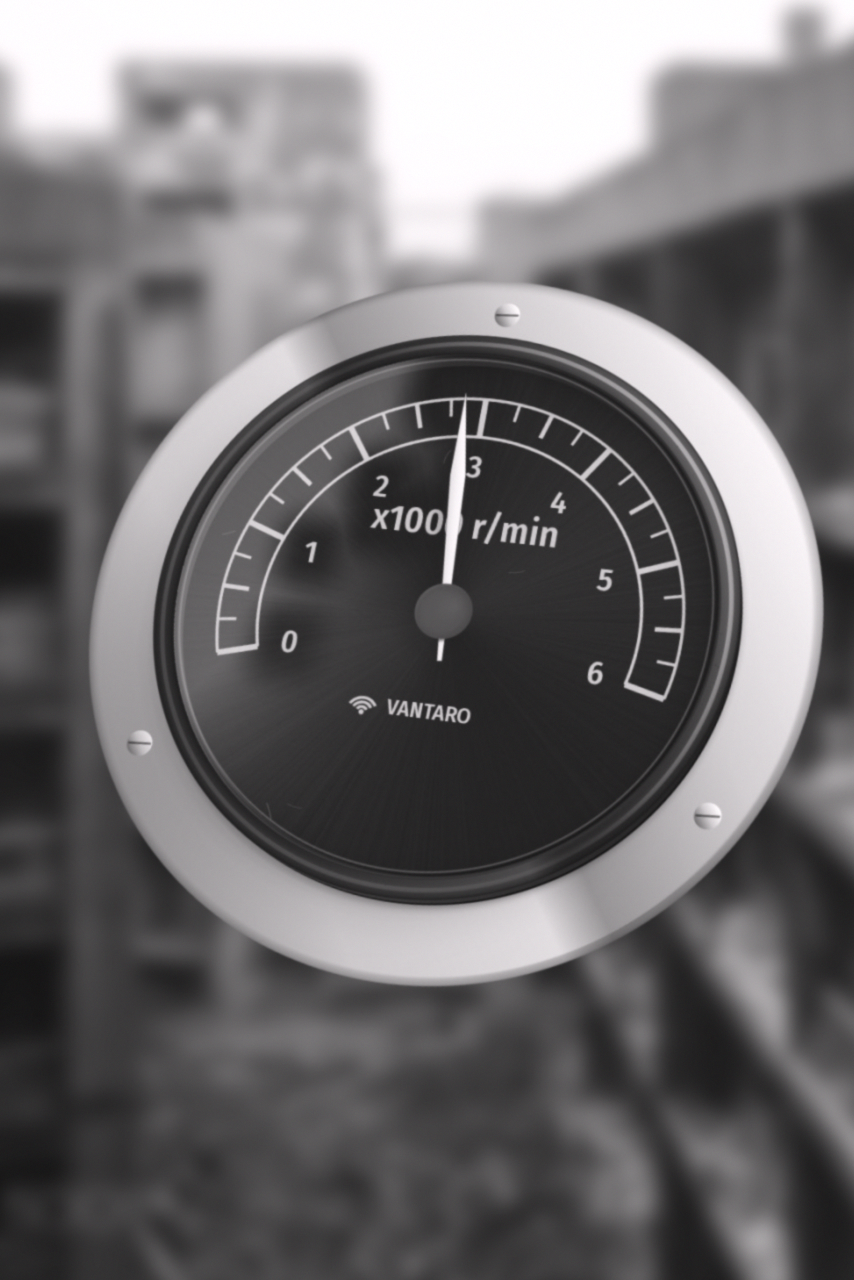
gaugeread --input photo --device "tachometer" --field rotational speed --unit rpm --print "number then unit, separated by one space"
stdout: 2875 rpm
